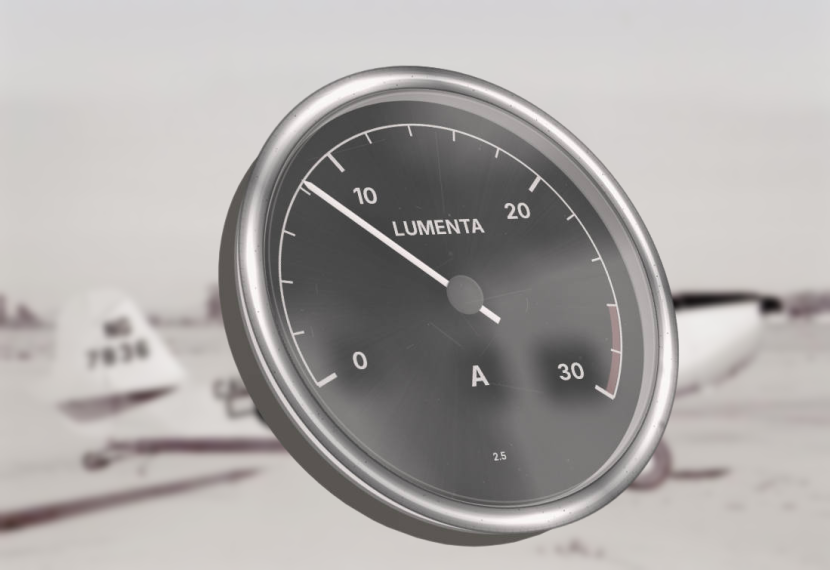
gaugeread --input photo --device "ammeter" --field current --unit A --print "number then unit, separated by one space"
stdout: 8 A
